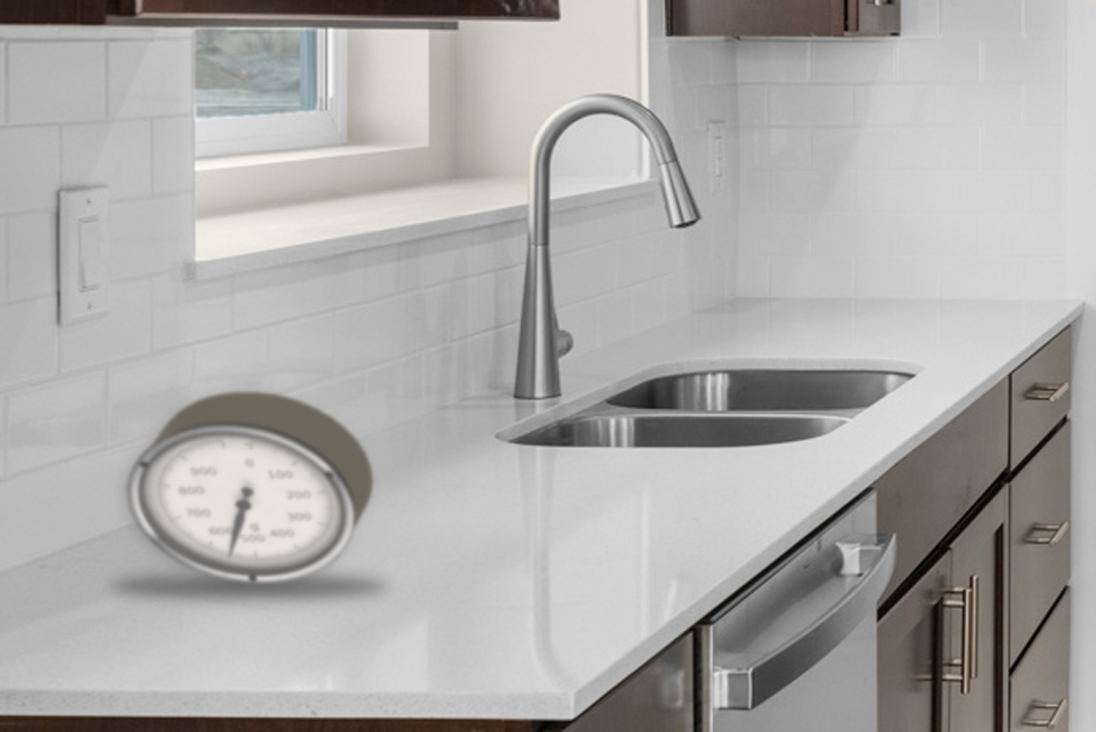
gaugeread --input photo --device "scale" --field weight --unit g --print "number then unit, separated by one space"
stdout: 550 g
